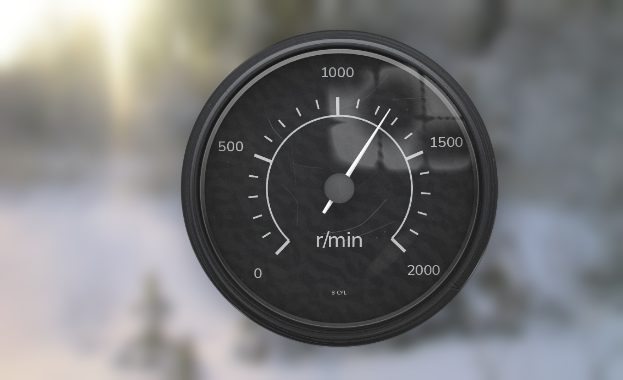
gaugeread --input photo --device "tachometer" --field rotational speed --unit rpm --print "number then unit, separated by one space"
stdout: 1250 rpm
